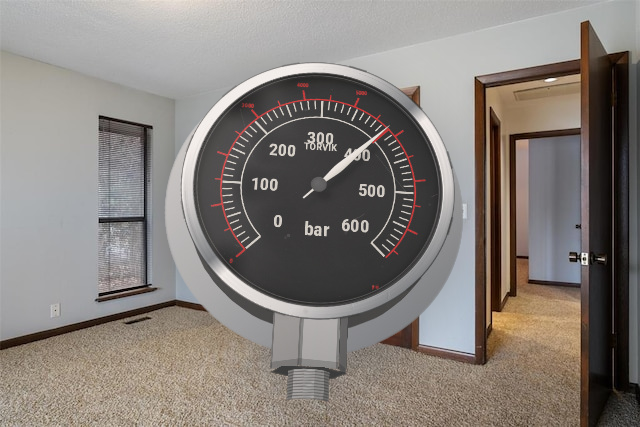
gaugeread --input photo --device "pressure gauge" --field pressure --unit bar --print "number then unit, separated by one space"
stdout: 400 bar
